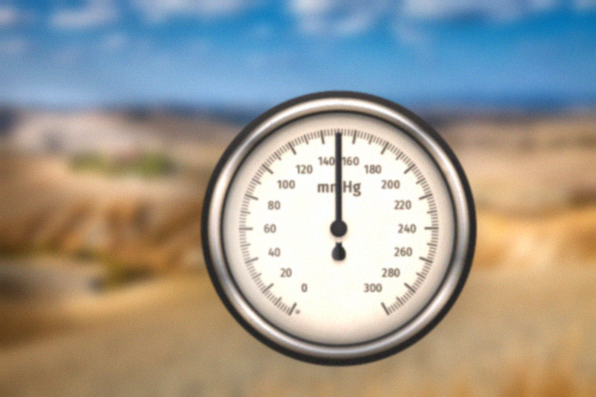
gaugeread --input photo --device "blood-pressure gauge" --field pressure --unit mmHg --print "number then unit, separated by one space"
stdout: 150 mmHg
